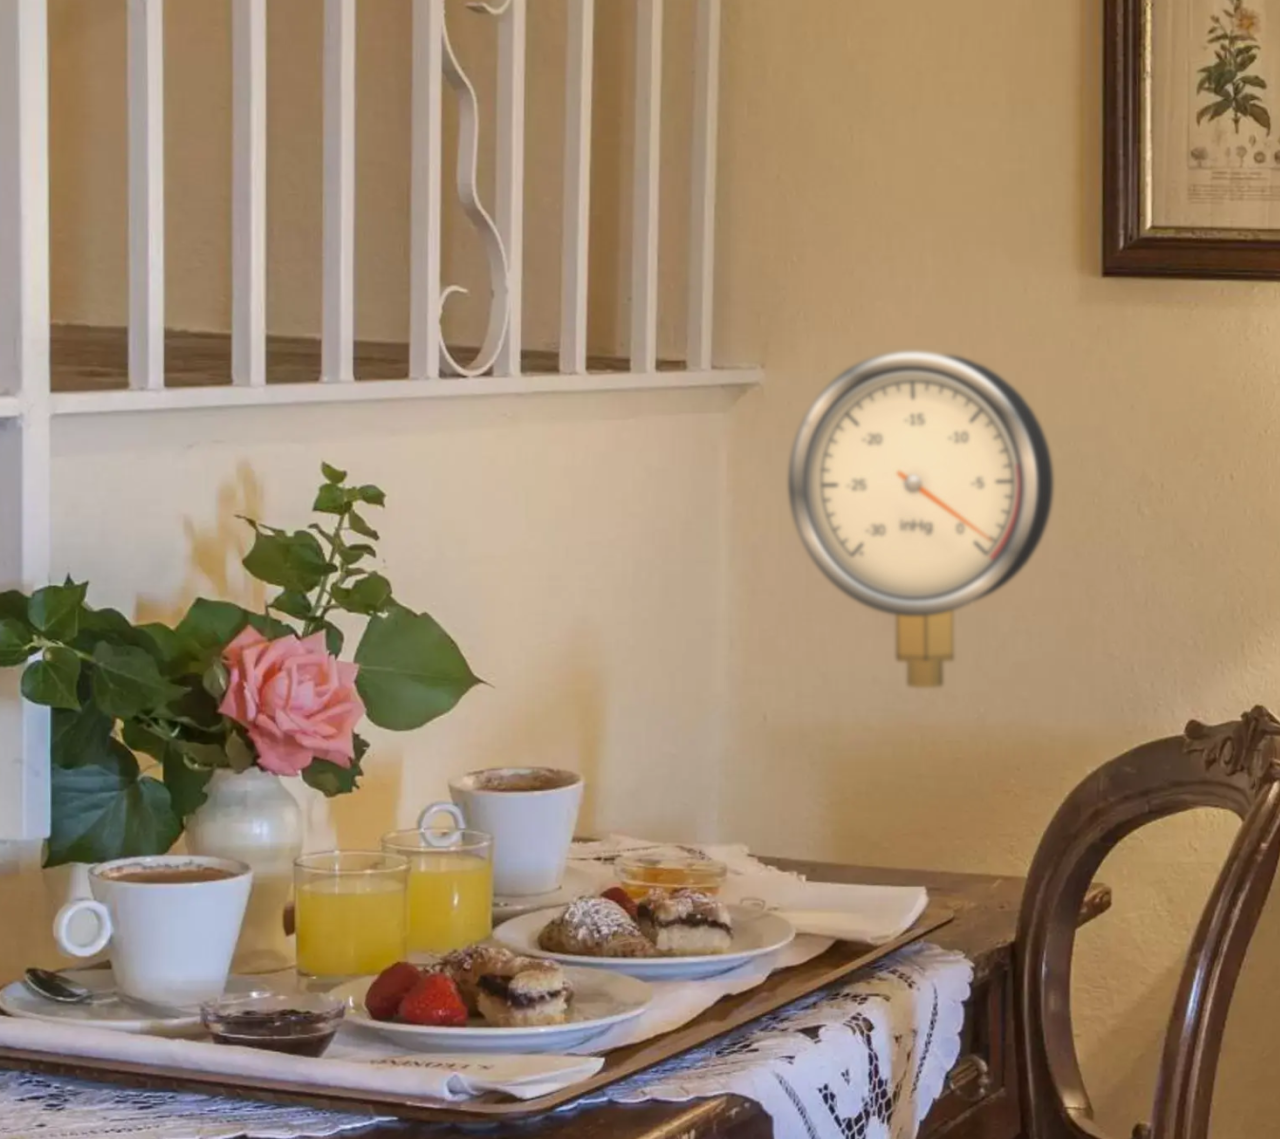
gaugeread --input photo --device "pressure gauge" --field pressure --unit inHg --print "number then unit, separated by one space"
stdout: -1 inHg
